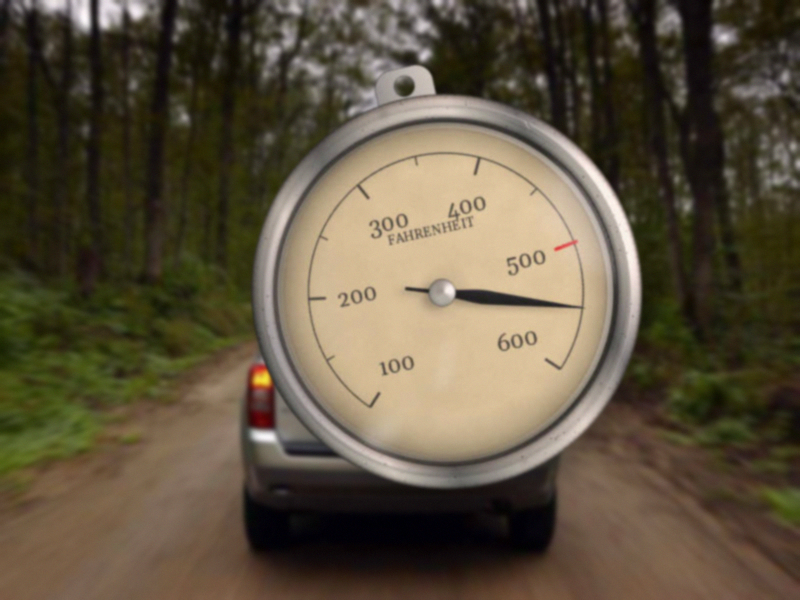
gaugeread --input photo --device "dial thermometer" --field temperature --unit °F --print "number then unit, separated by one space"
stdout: 550 °F
